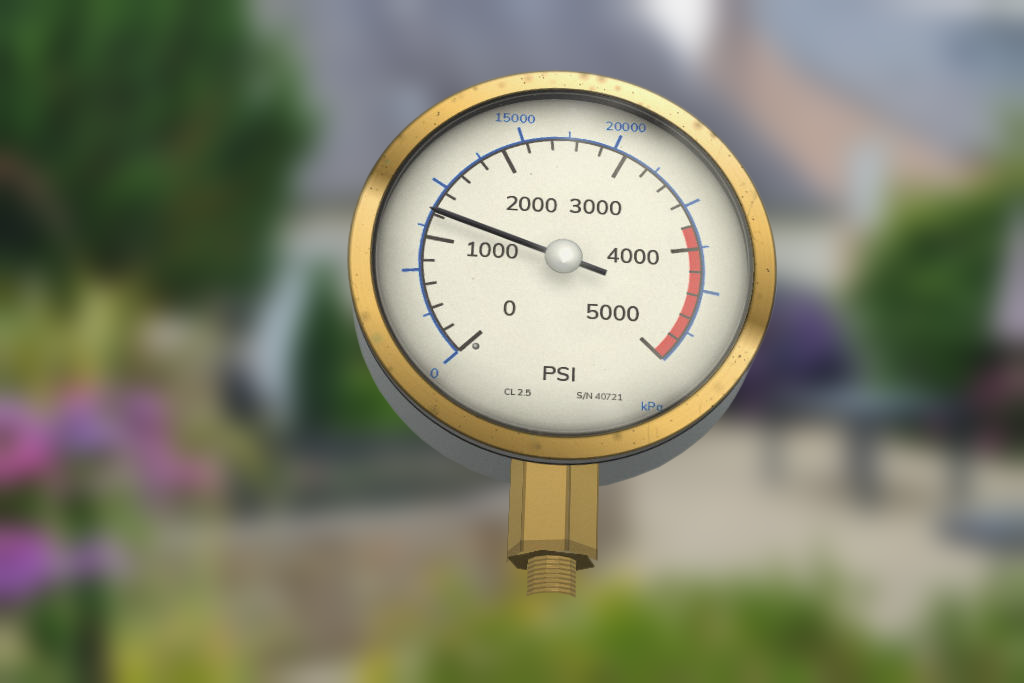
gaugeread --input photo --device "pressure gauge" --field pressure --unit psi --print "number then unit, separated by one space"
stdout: 1200 psi
